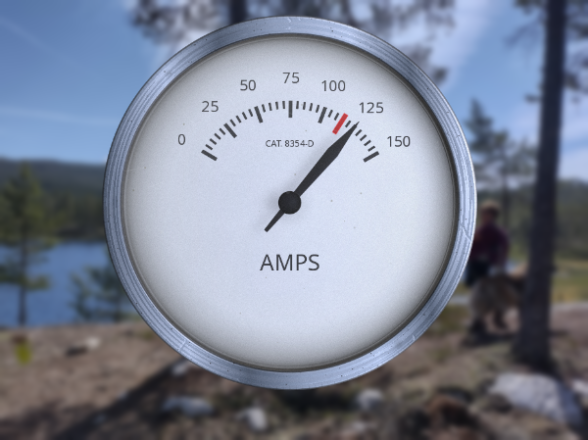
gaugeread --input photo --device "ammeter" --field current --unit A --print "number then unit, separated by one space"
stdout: 125 A
